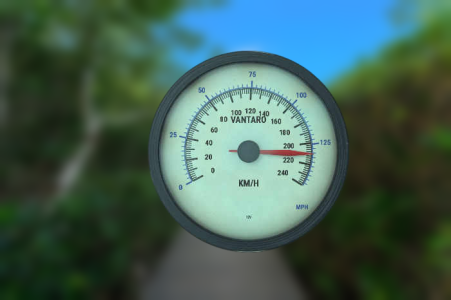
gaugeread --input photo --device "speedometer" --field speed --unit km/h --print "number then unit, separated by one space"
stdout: 210 km/h
